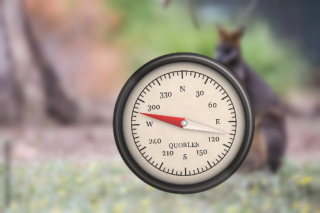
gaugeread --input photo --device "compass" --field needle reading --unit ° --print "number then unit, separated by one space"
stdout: 285 °
